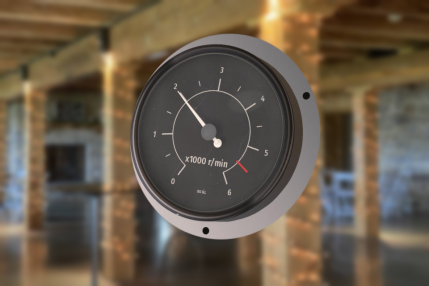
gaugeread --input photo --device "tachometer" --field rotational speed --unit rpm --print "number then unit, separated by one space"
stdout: 2000 rpm
